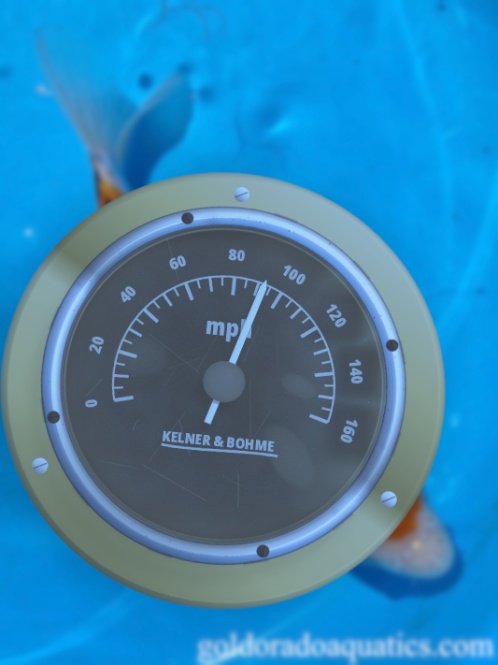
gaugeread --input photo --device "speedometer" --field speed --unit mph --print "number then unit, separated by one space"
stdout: 92.5 mph
